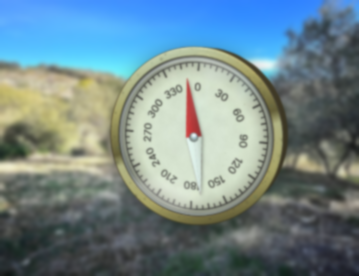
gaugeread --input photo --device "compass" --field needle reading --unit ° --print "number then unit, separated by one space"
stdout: 350 °
